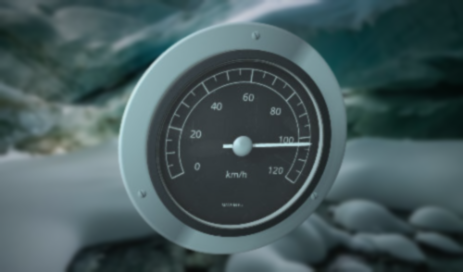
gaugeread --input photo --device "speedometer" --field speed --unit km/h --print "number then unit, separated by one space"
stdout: 102.5 km/h
